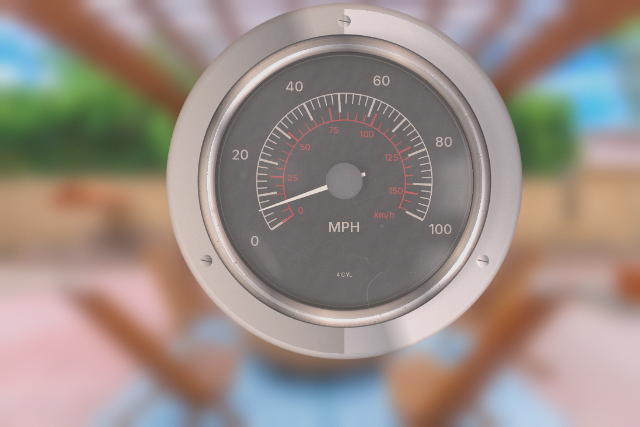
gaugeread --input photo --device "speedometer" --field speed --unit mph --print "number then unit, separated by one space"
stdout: 6 mph
